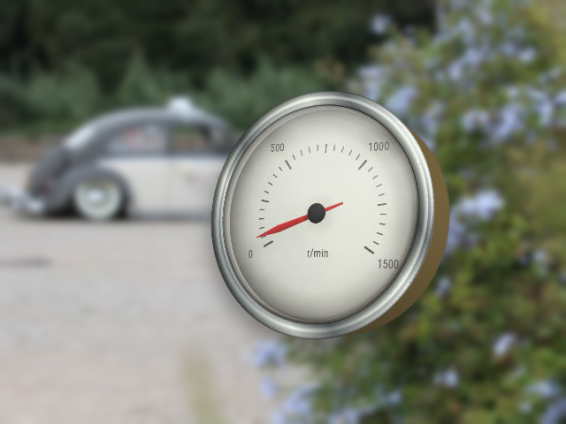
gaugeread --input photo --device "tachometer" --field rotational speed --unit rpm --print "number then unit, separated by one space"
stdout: 50 rpm
